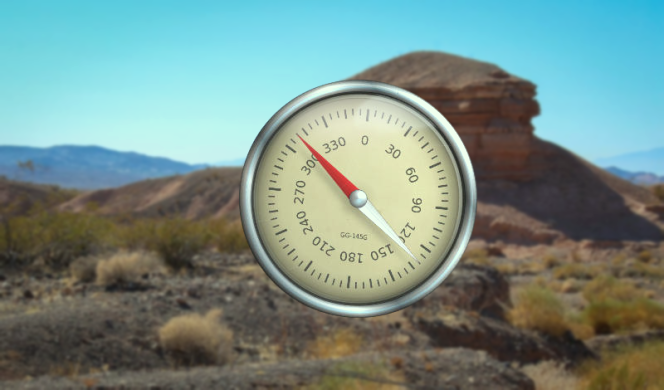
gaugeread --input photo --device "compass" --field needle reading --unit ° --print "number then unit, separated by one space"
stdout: 310 °
